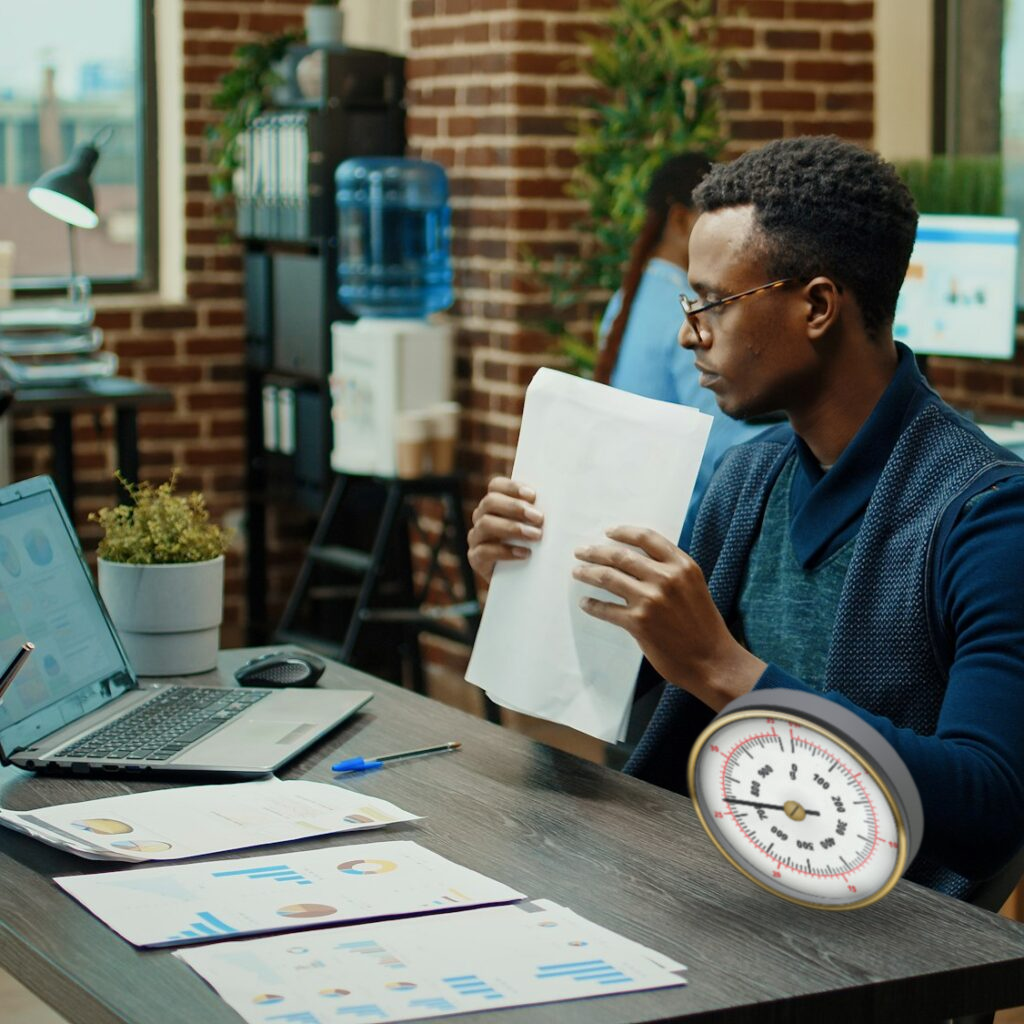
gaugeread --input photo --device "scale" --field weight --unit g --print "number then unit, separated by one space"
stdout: 750 g
